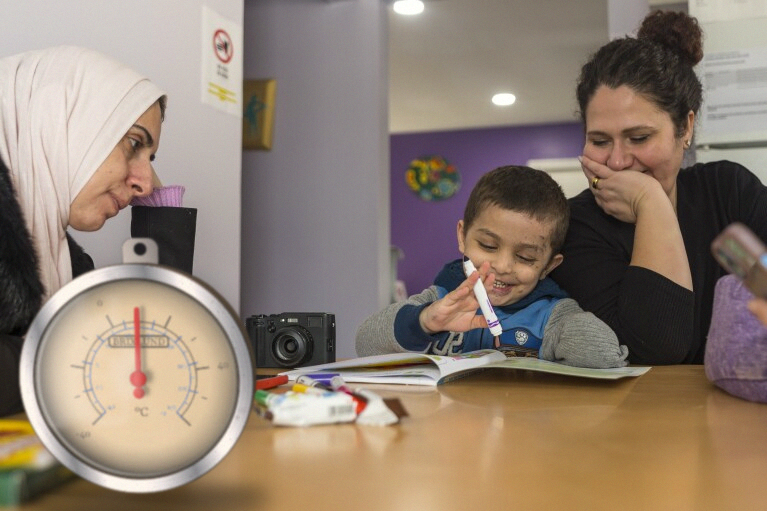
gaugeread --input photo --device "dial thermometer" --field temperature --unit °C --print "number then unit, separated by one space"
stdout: 10 °C
